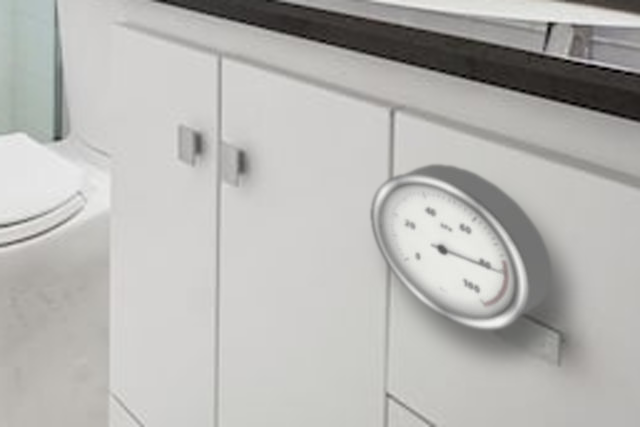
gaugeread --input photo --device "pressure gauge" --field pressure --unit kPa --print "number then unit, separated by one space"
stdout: 80 kPa
